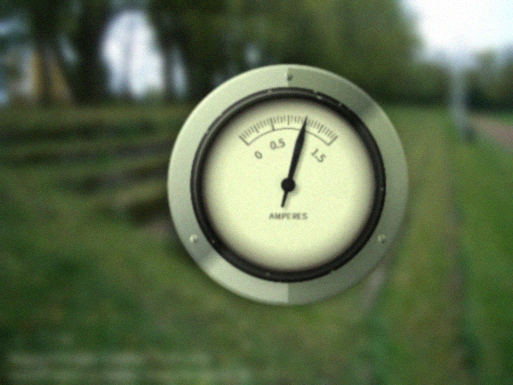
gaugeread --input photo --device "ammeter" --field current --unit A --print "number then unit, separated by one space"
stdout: 1 A
